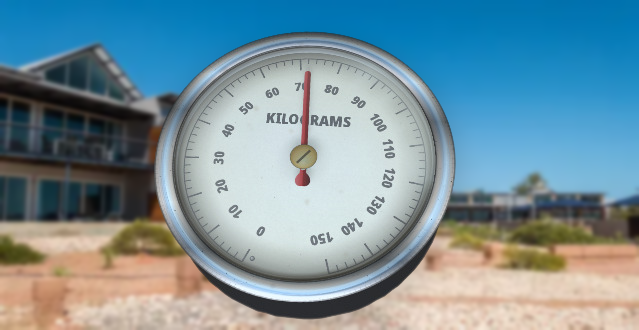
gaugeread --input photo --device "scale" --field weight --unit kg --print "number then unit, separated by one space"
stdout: 72 kg
